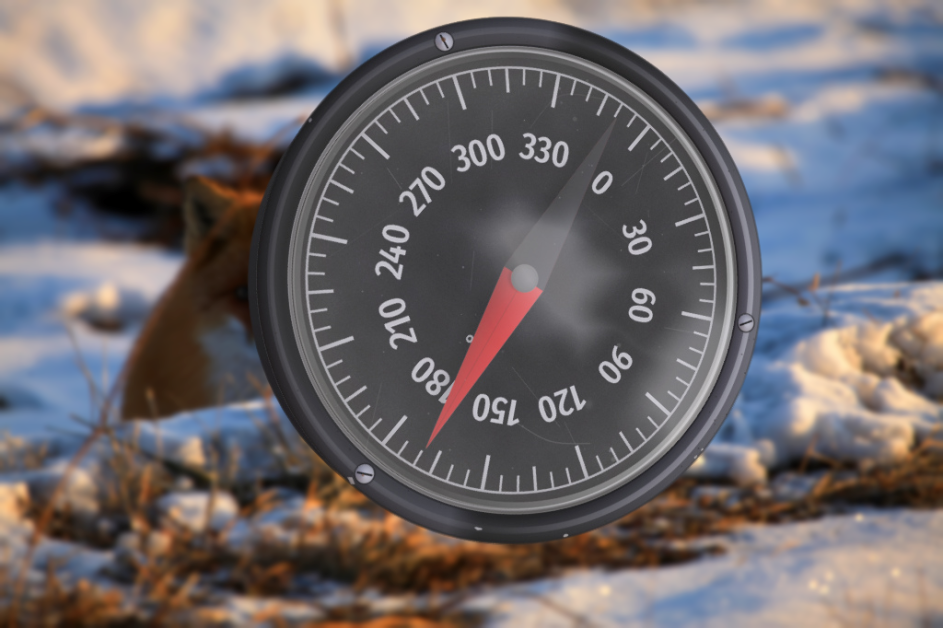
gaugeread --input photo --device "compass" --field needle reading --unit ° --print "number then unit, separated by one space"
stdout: 170 °
